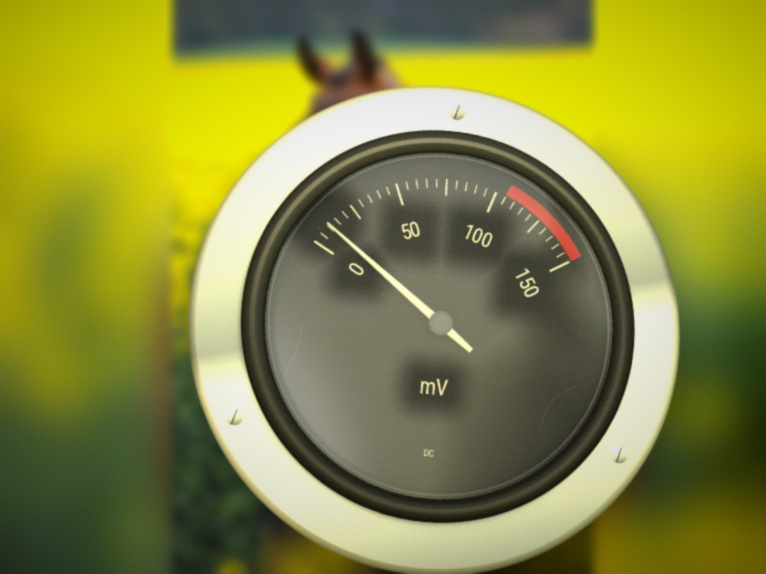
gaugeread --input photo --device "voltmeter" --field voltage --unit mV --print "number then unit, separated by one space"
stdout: 10 mV
